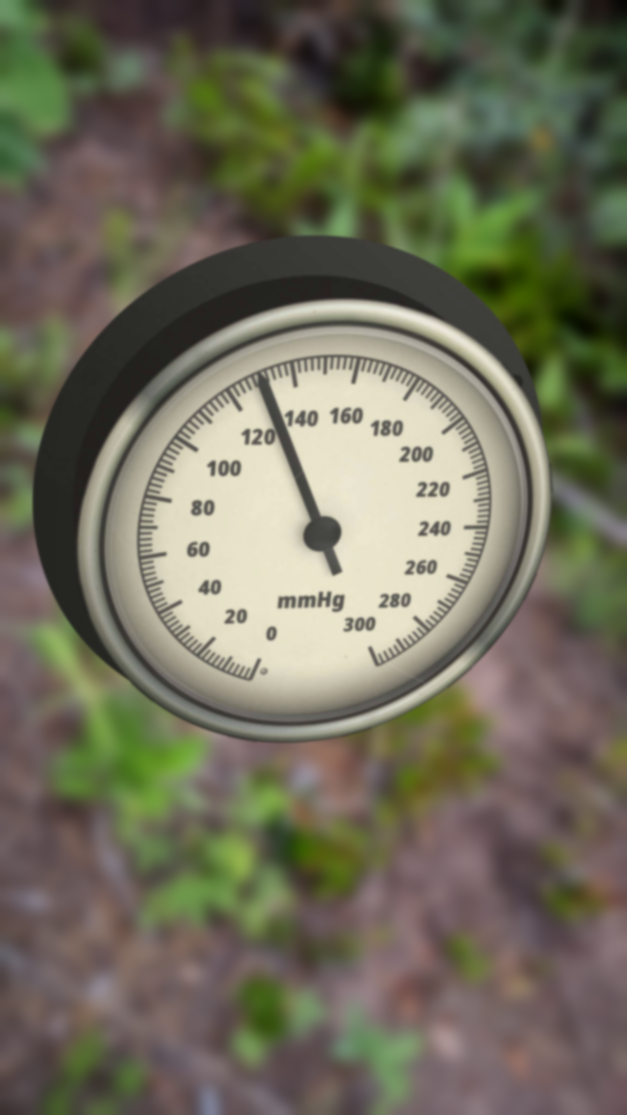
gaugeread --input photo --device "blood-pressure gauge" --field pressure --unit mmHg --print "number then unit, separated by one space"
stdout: 130 mmHg
